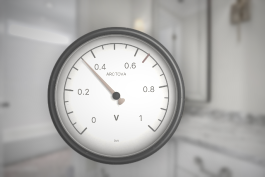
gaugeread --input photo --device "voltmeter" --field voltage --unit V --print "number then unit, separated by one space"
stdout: 0.35 V
